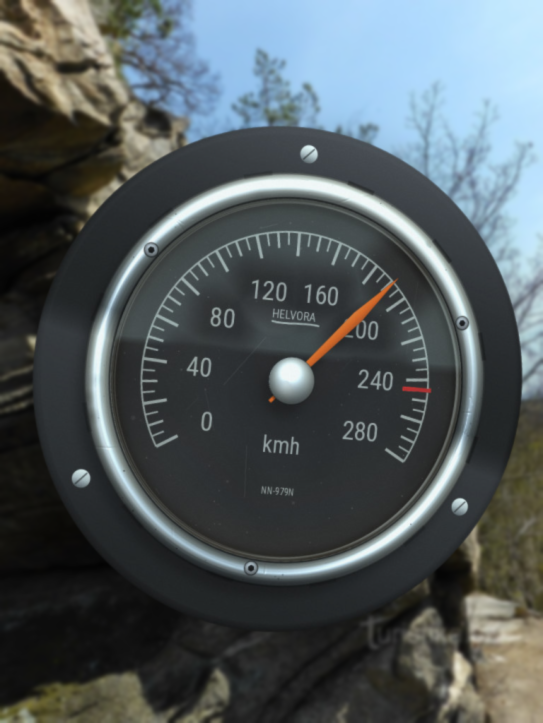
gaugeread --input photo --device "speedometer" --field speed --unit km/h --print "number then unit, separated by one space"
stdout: 190 km/h
